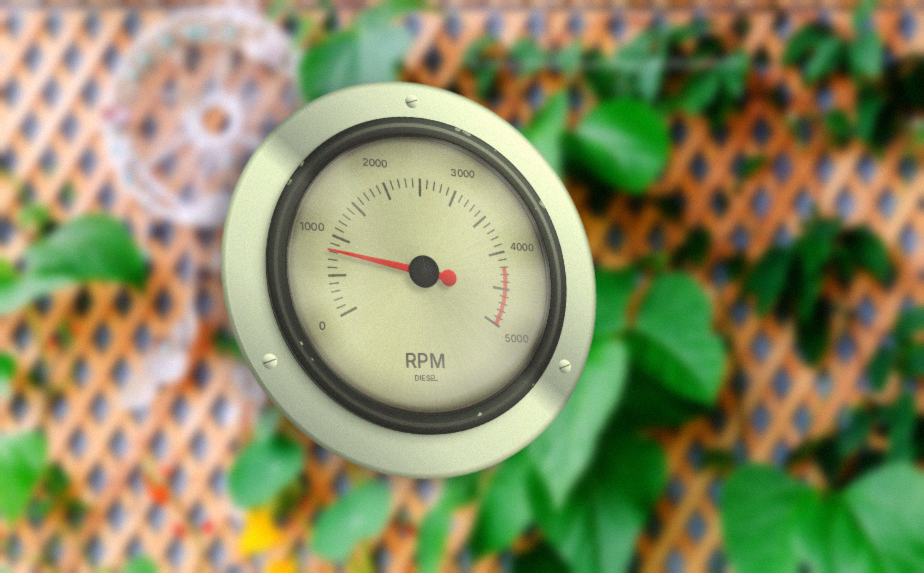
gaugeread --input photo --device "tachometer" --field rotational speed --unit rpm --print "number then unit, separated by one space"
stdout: 800 rpm
